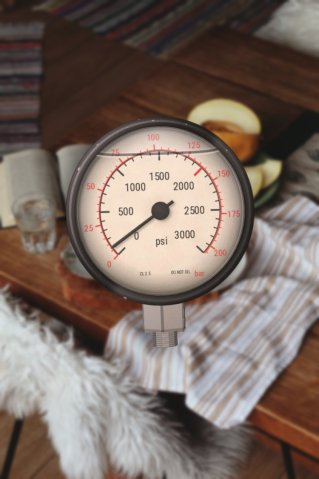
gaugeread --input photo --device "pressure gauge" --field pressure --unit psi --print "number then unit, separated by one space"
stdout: 100 psi
